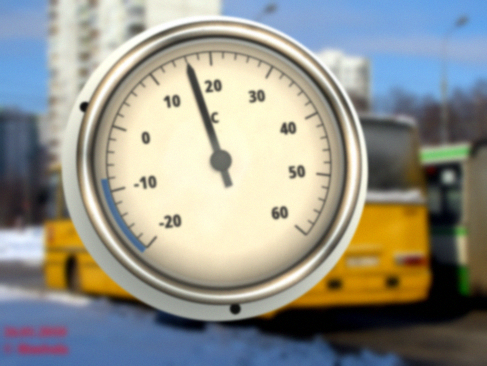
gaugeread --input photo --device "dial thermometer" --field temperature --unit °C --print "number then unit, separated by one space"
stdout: 16 °C
